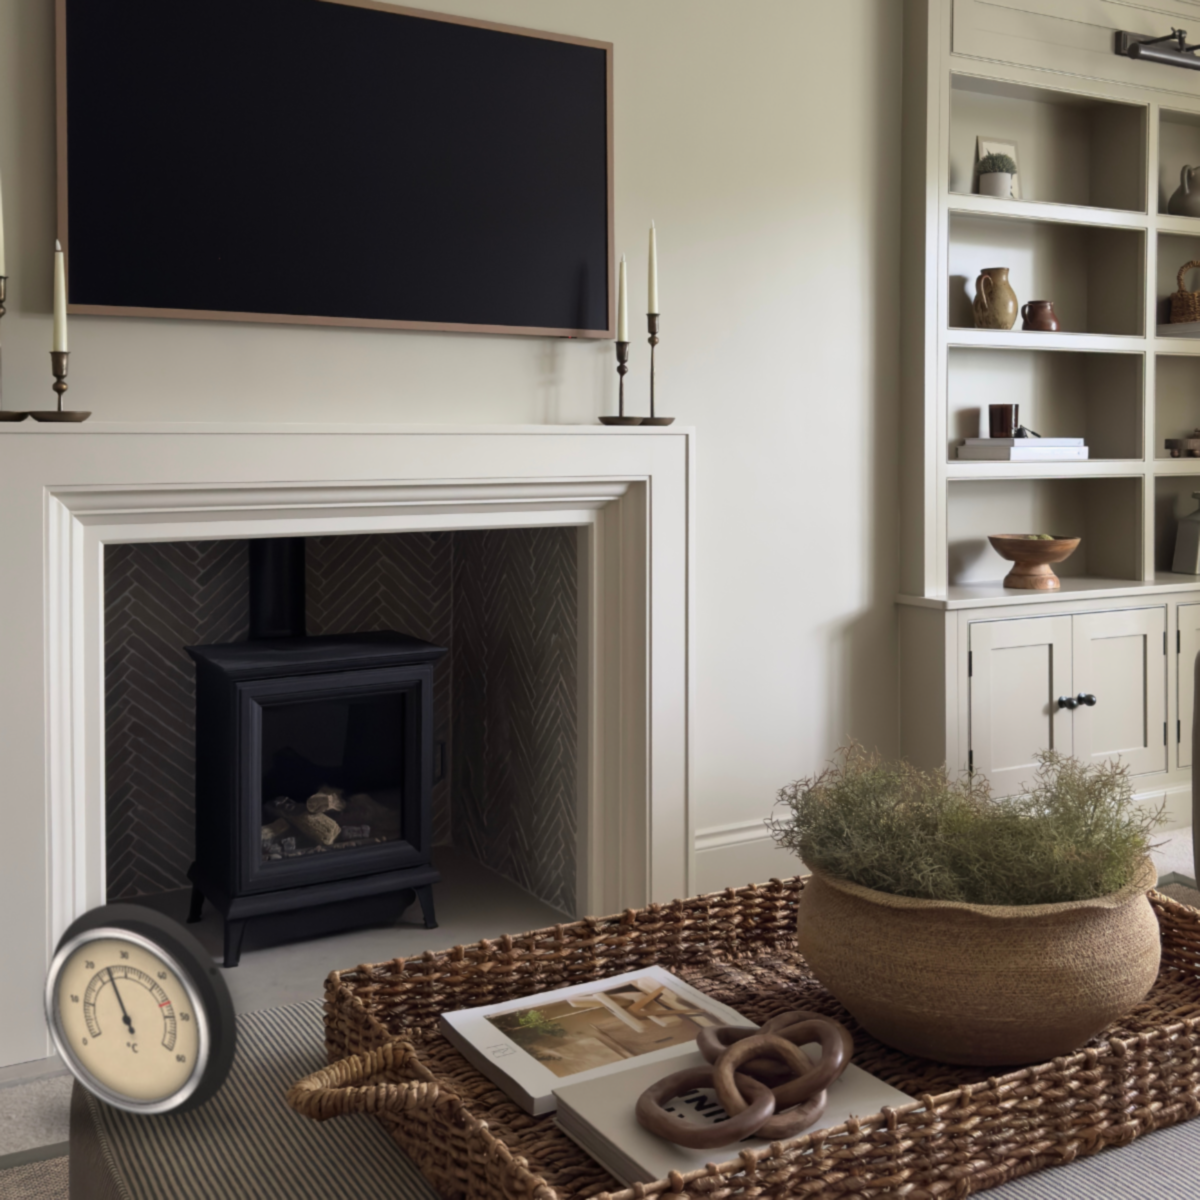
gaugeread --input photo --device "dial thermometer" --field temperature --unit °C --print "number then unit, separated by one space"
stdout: 25 °C
